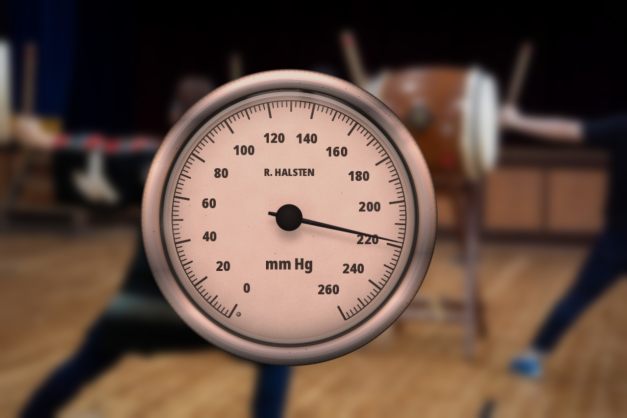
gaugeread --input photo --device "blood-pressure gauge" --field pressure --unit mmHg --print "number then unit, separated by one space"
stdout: 218 mmHg
